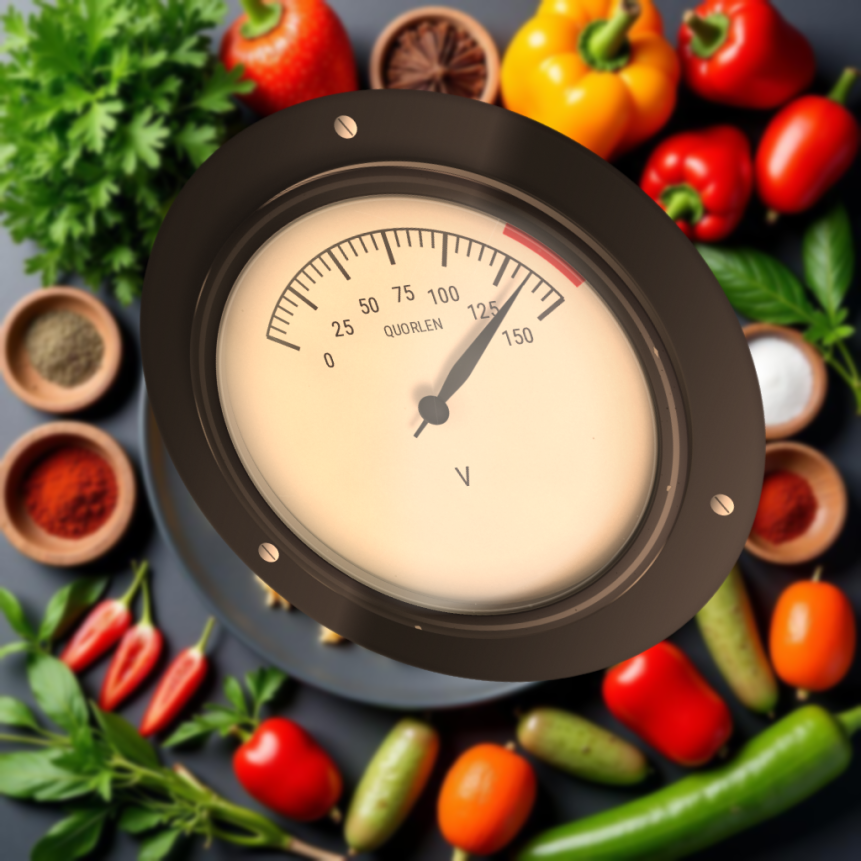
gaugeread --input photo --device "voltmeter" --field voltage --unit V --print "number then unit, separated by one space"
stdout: 135 V
